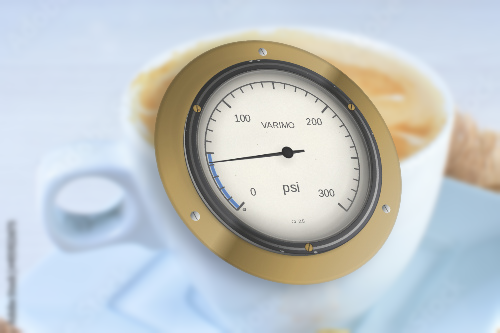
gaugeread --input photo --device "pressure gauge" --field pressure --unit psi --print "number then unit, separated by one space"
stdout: 40 psi
